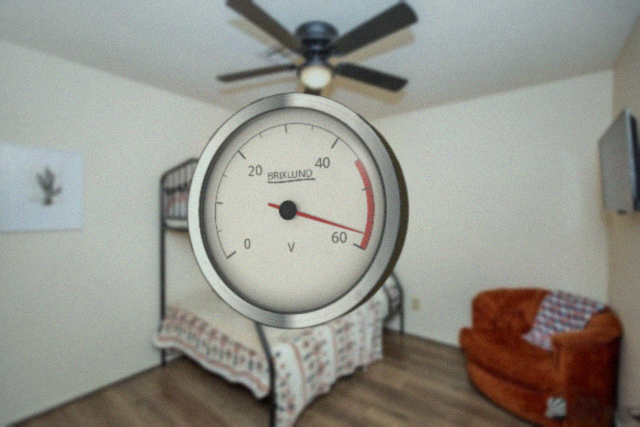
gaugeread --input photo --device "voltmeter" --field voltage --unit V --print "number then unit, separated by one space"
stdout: 57.5 V
